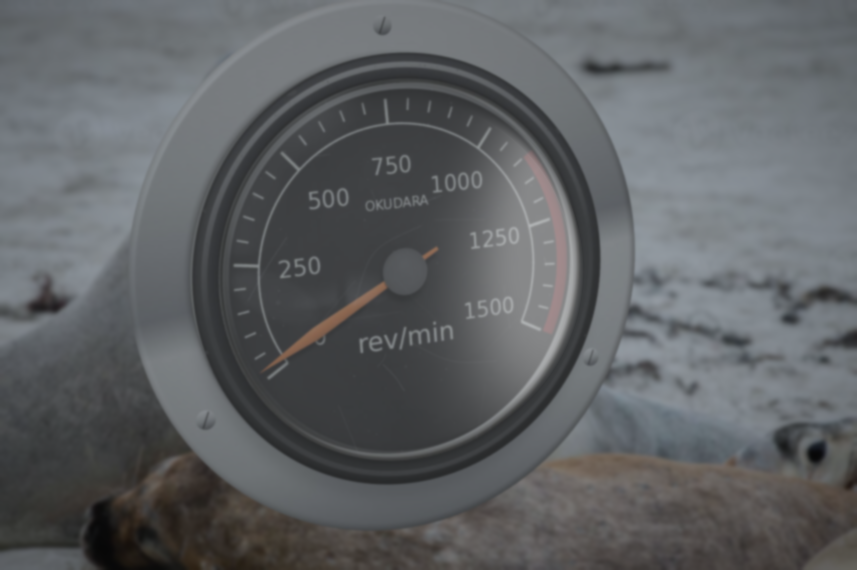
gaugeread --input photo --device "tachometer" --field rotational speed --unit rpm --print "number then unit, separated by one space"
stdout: 25 rpm
